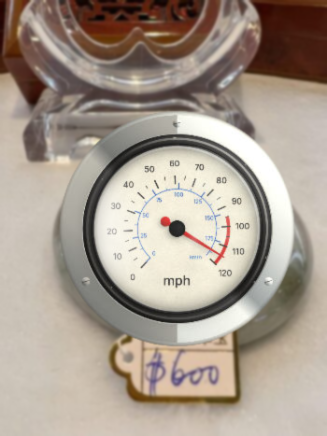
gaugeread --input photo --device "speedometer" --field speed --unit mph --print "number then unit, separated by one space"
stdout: 115 mph
